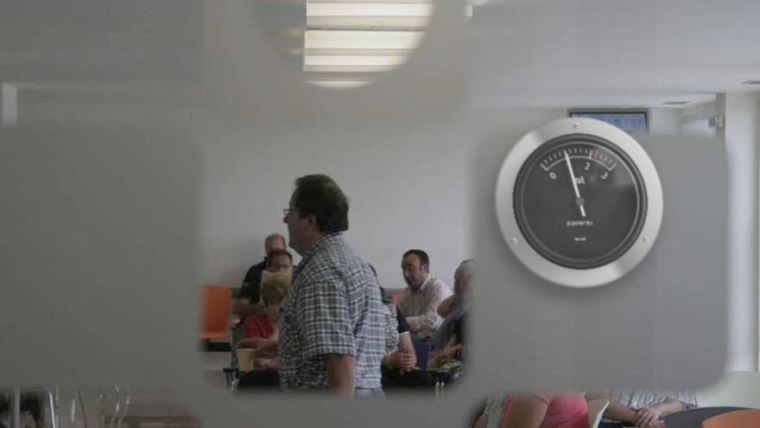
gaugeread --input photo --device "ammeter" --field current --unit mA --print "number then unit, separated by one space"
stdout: 1 mA
